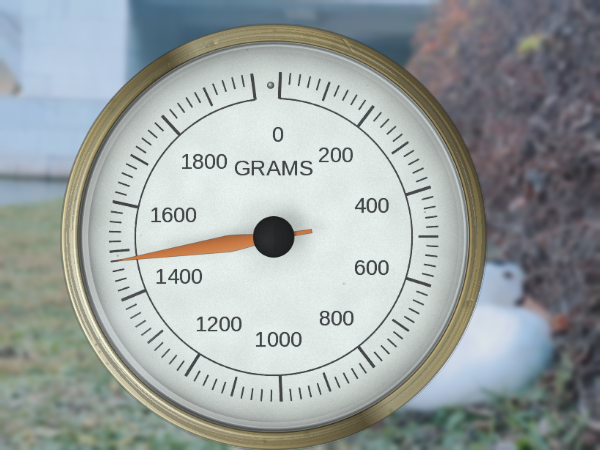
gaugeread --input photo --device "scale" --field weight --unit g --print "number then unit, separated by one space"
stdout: 1480 g
